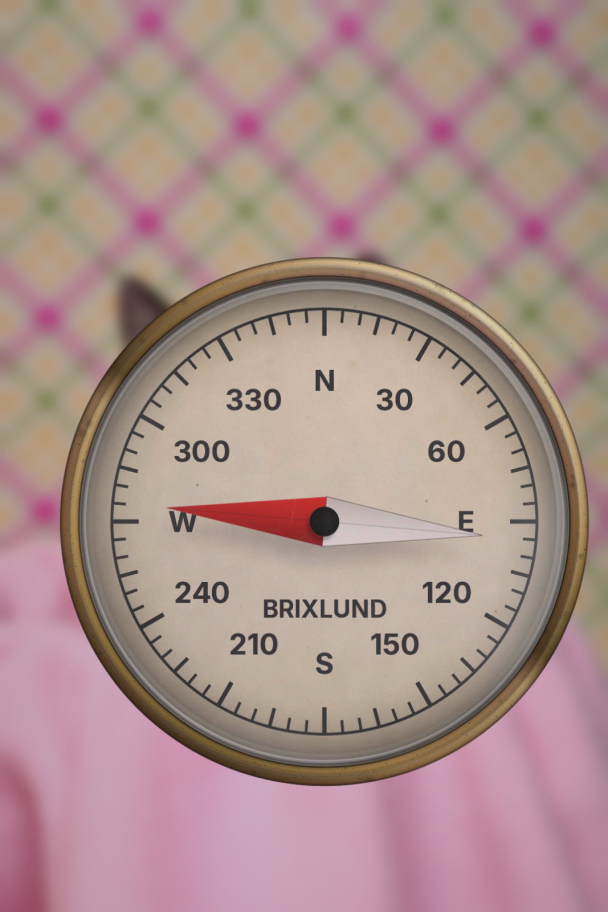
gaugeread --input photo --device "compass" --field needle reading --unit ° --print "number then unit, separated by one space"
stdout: 275 °
